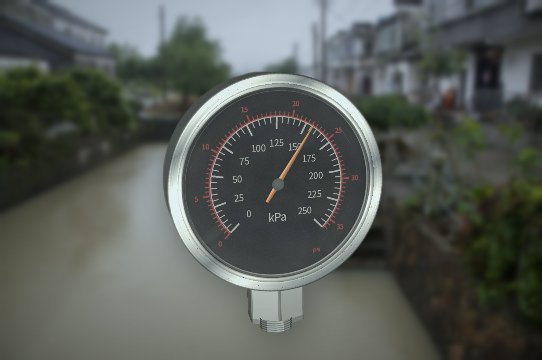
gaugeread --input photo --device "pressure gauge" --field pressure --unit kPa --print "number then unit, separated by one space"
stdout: 155 kPa
